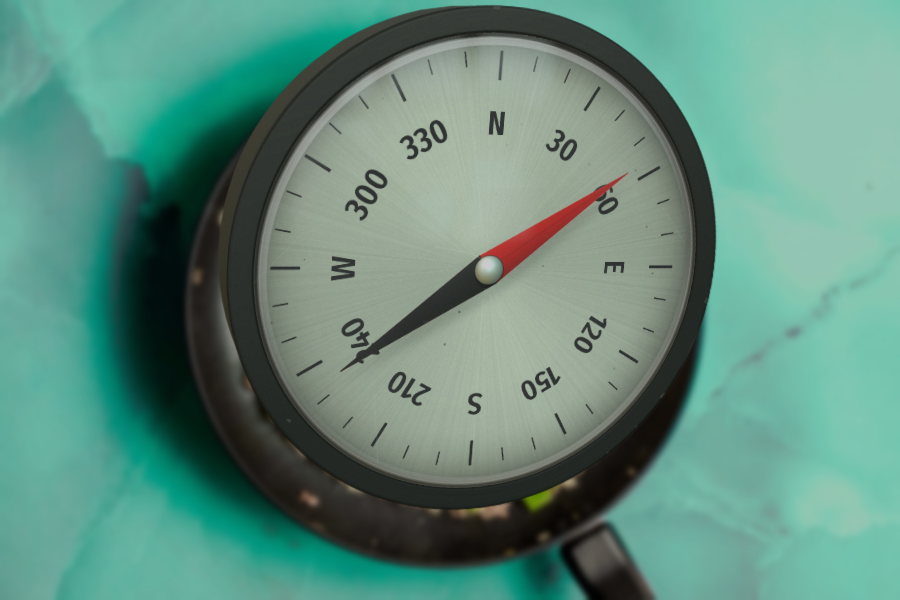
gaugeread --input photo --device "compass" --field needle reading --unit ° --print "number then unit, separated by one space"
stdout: 55 °
